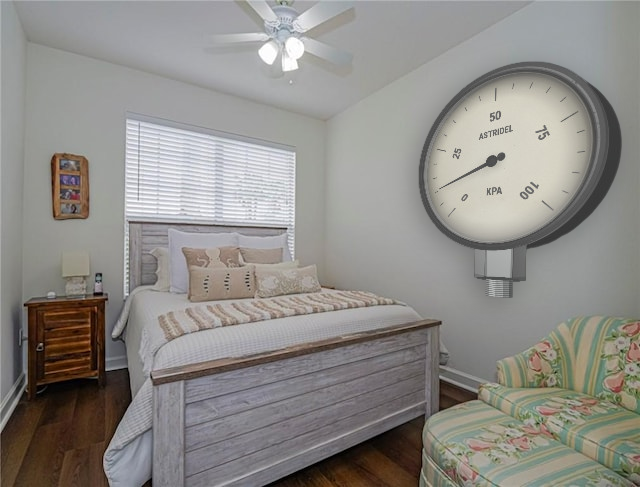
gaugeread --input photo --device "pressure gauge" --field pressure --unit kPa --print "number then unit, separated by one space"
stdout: 10 kPa
